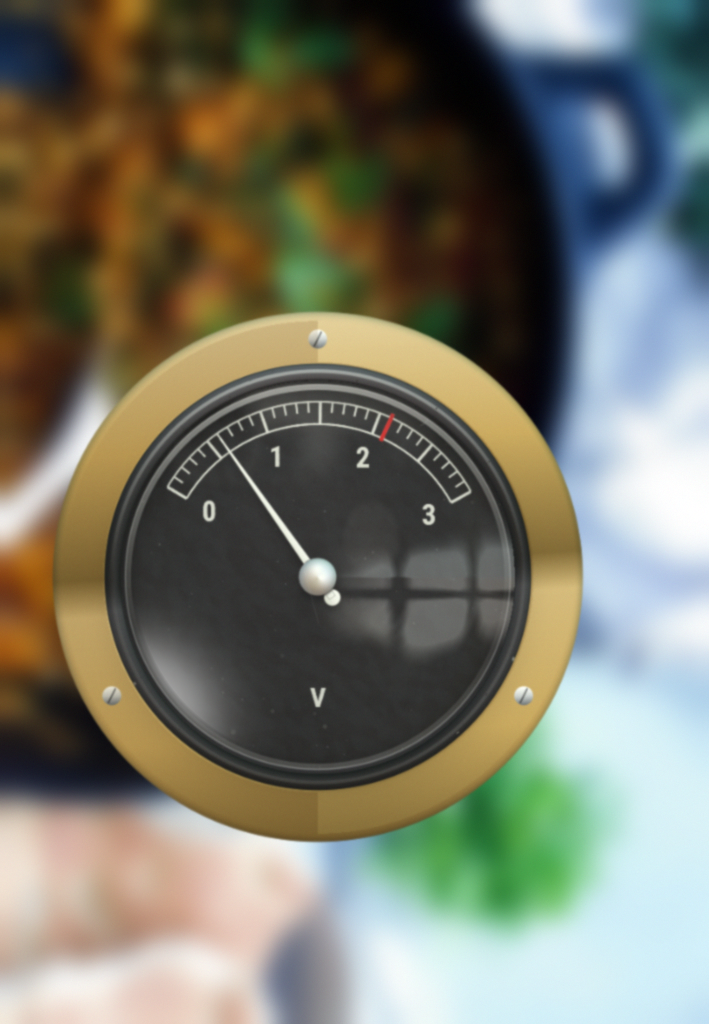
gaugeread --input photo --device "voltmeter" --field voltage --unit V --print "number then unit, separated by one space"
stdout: 0.6 V
